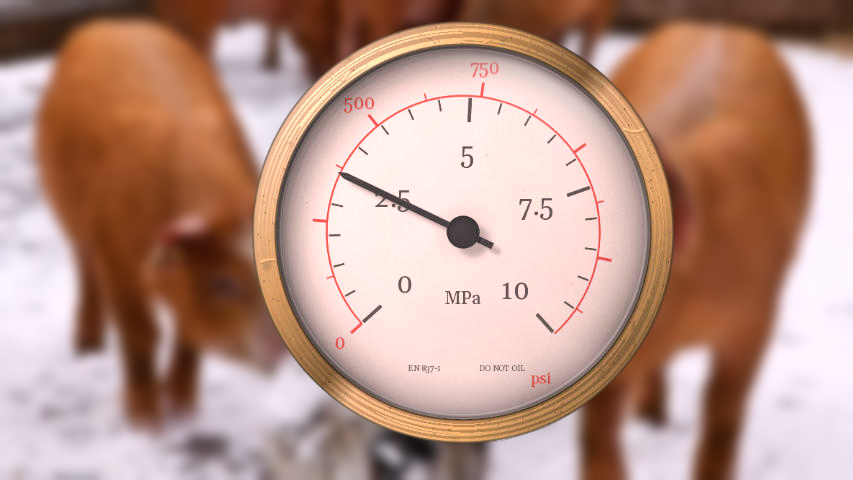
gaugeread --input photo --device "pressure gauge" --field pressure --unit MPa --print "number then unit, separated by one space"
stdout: 2.5 MPa
